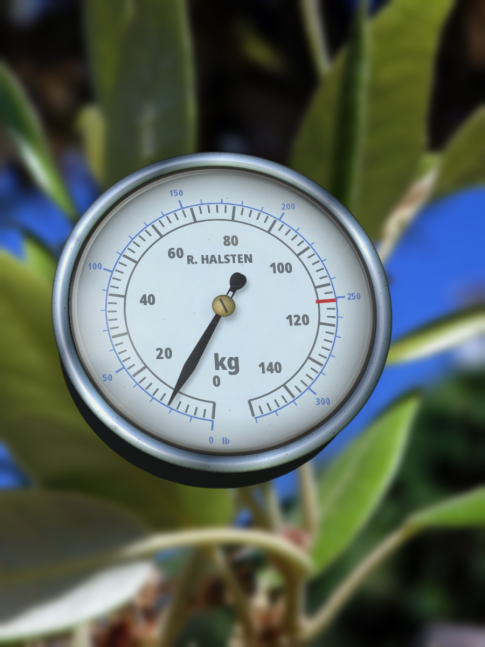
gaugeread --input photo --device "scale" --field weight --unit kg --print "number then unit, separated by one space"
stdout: 10 kg
